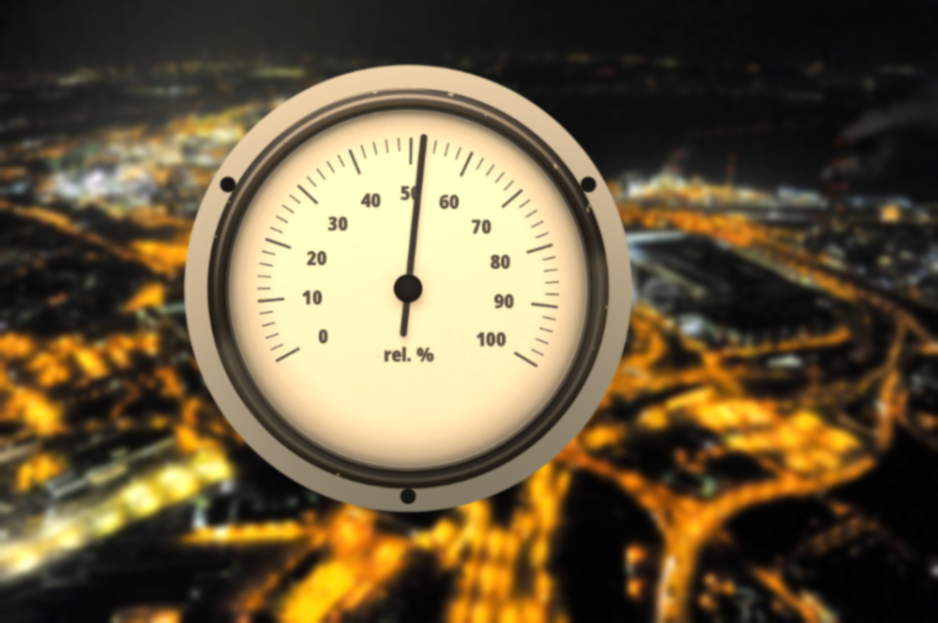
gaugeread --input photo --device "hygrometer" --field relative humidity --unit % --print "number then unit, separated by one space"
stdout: 52 %
